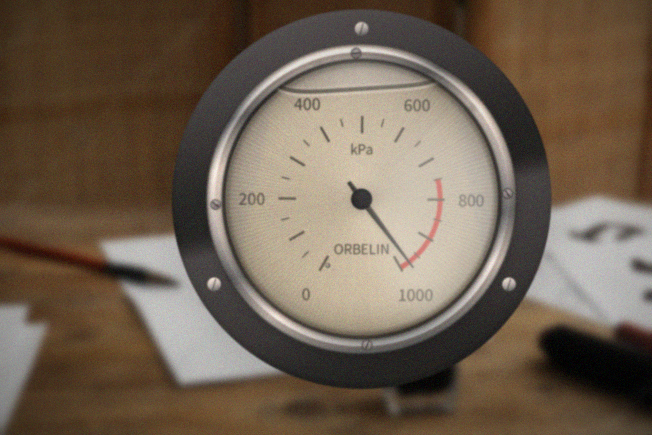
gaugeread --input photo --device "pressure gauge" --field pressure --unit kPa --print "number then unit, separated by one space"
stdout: 975 kPa
